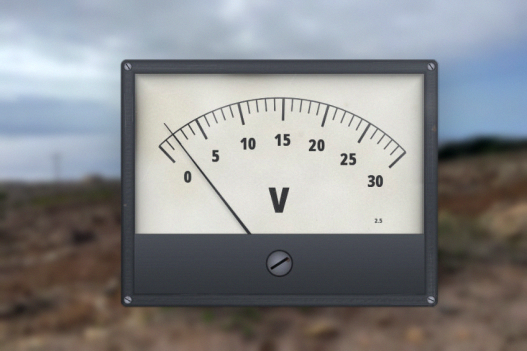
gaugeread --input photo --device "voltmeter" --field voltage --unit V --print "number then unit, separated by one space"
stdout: 2 V
